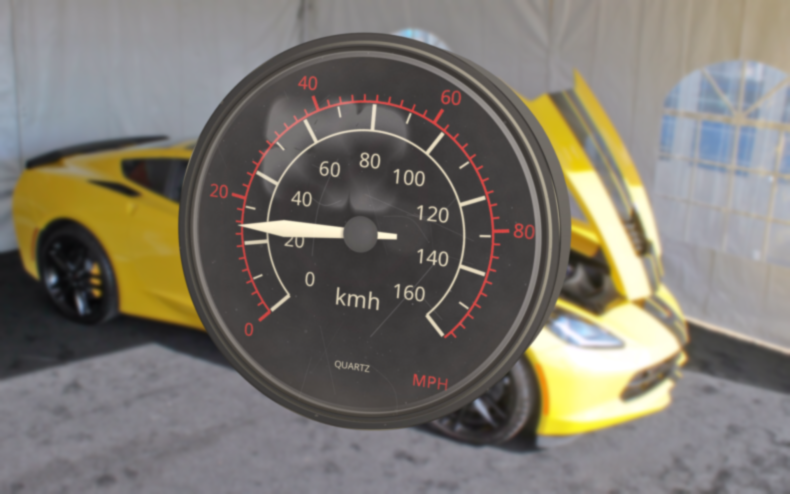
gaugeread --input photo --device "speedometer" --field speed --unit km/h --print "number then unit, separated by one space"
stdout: 25 km/h
